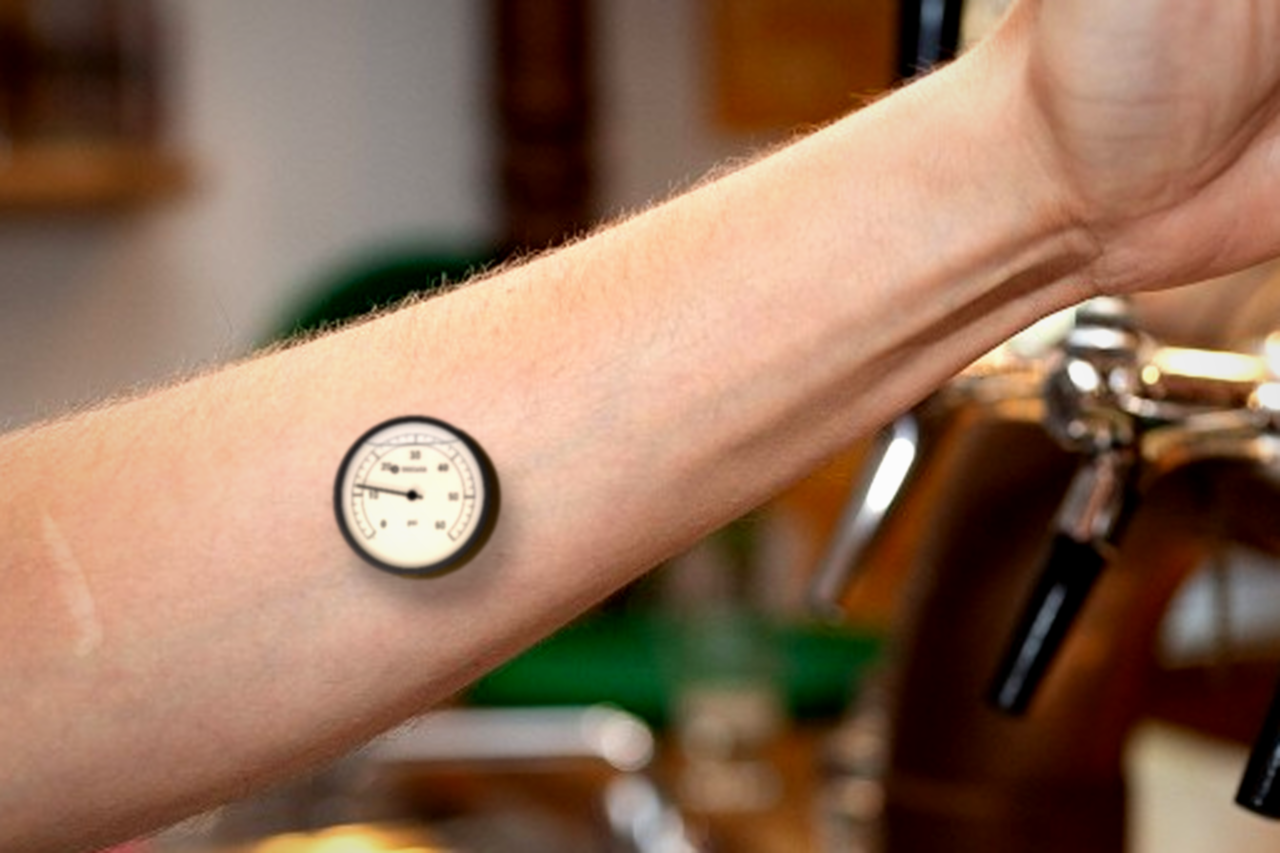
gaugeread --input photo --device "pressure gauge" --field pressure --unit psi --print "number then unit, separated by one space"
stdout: 12 psi
